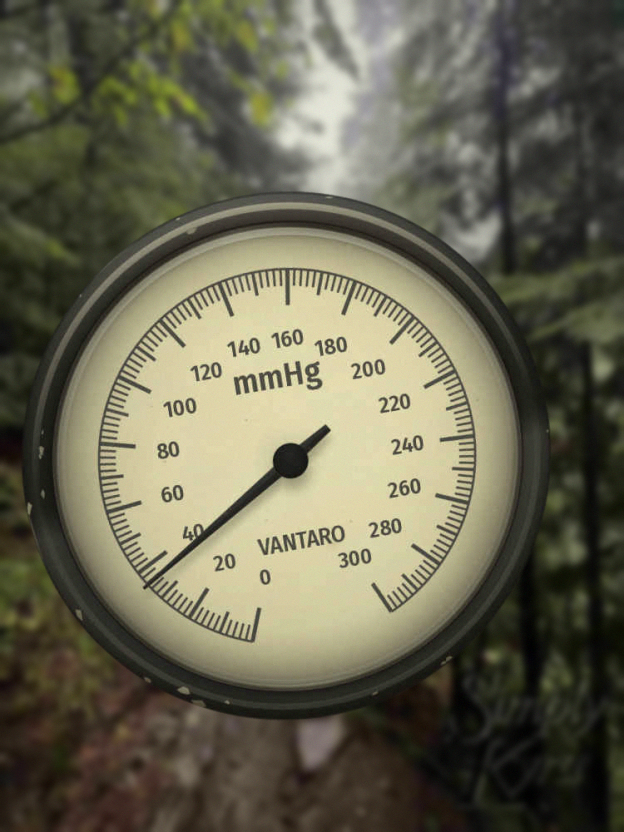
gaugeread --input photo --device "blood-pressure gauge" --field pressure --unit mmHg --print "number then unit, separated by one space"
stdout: 36 mmHg
